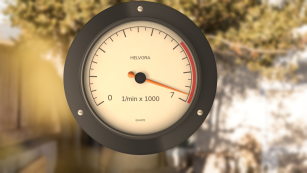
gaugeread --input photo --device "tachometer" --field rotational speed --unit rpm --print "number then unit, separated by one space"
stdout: 6750 rpm
